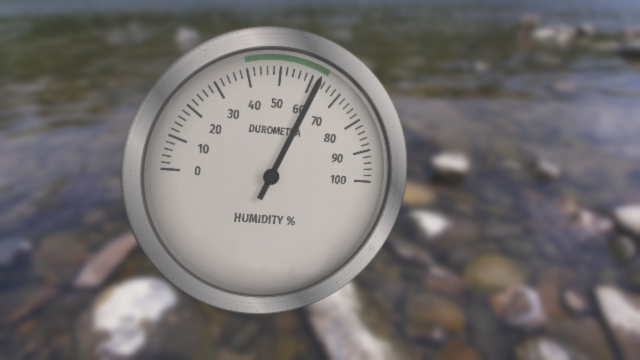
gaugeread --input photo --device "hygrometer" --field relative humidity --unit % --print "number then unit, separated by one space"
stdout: 62 %
